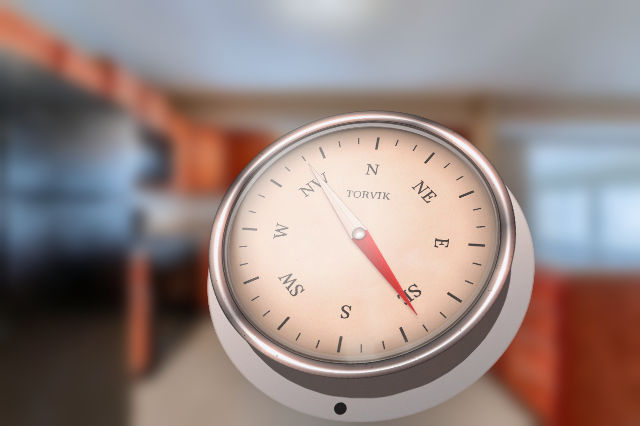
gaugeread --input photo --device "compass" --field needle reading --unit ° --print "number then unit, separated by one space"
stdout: 140 °
